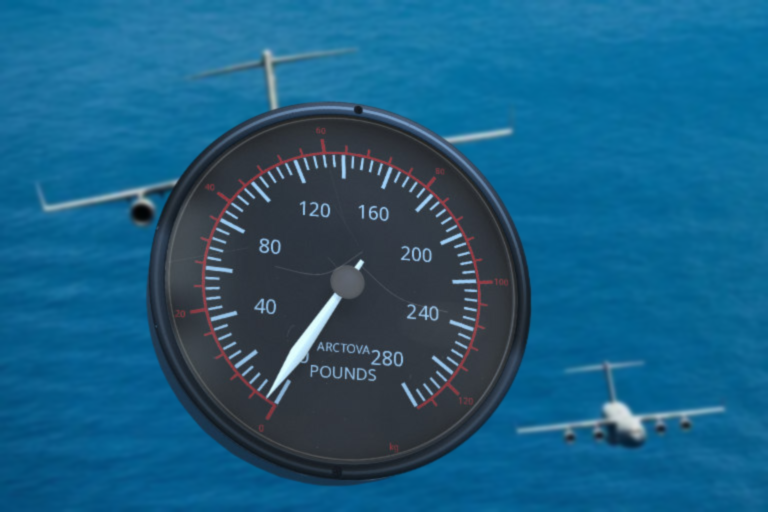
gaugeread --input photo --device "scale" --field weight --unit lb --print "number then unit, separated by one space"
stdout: 4 lb
